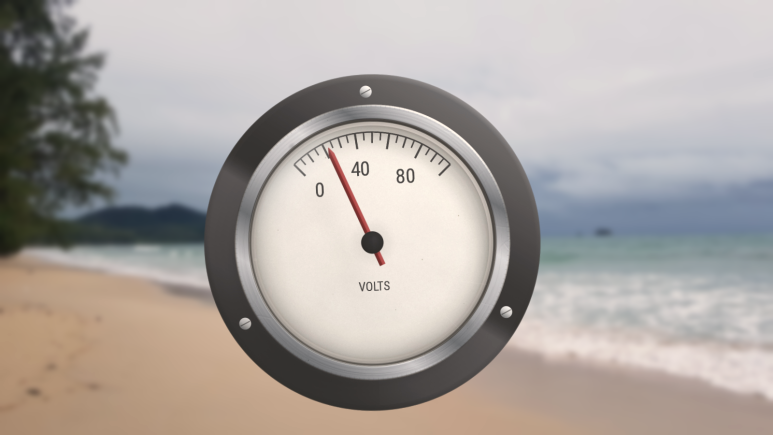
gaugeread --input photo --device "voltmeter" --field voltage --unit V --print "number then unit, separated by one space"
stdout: 22.5 V
